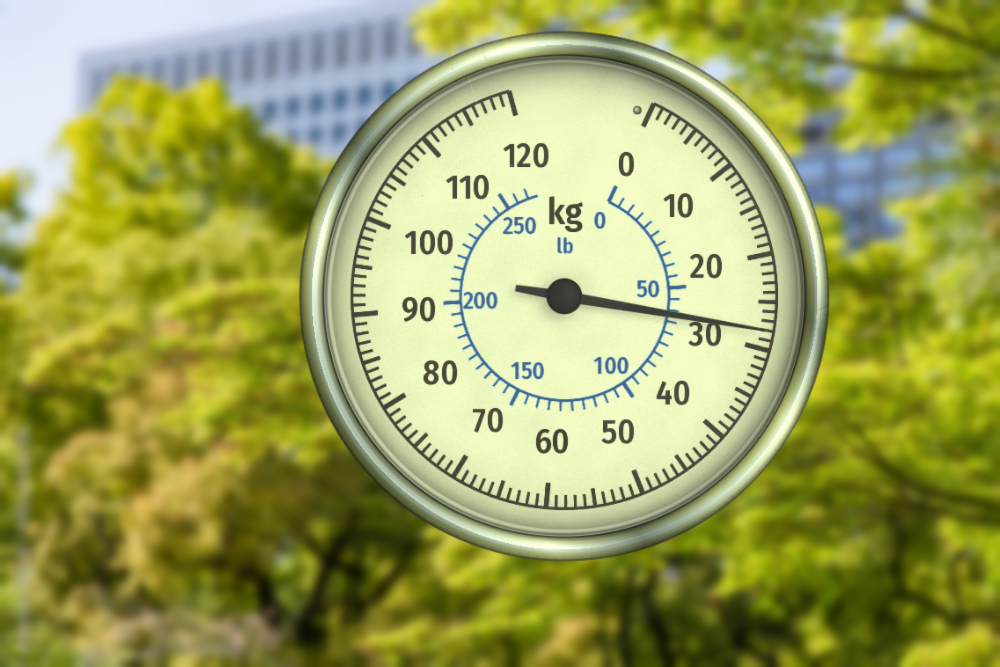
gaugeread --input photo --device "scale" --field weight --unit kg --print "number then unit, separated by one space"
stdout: 28 kg
